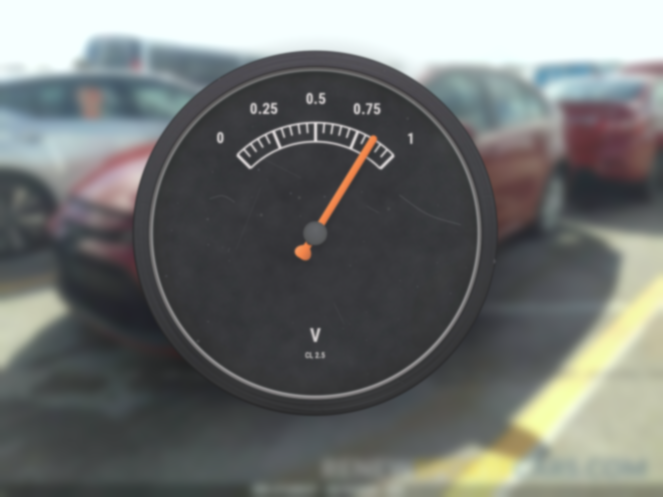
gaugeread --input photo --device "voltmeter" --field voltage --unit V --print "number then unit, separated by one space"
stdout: 0.85 V
